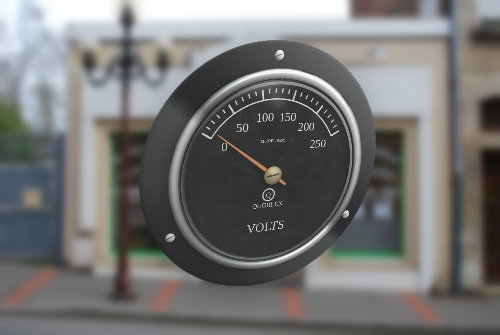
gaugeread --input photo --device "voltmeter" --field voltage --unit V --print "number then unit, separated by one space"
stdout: 10 V
